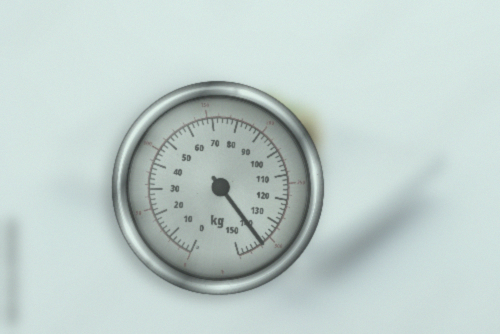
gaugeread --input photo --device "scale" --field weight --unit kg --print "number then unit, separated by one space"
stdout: 140 kg
